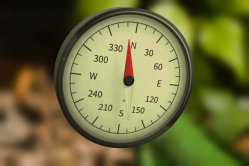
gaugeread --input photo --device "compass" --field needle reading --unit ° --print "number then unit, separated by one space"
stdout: 350 °
